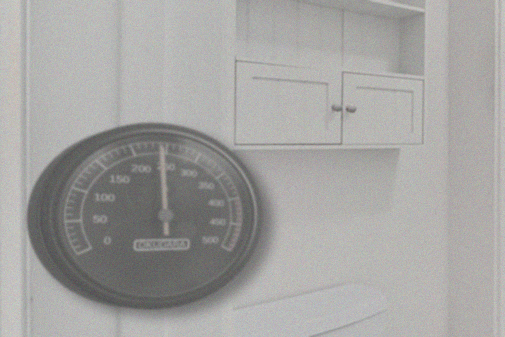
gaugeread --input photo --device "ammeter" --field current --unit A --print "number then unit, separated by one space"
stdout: 240 A
